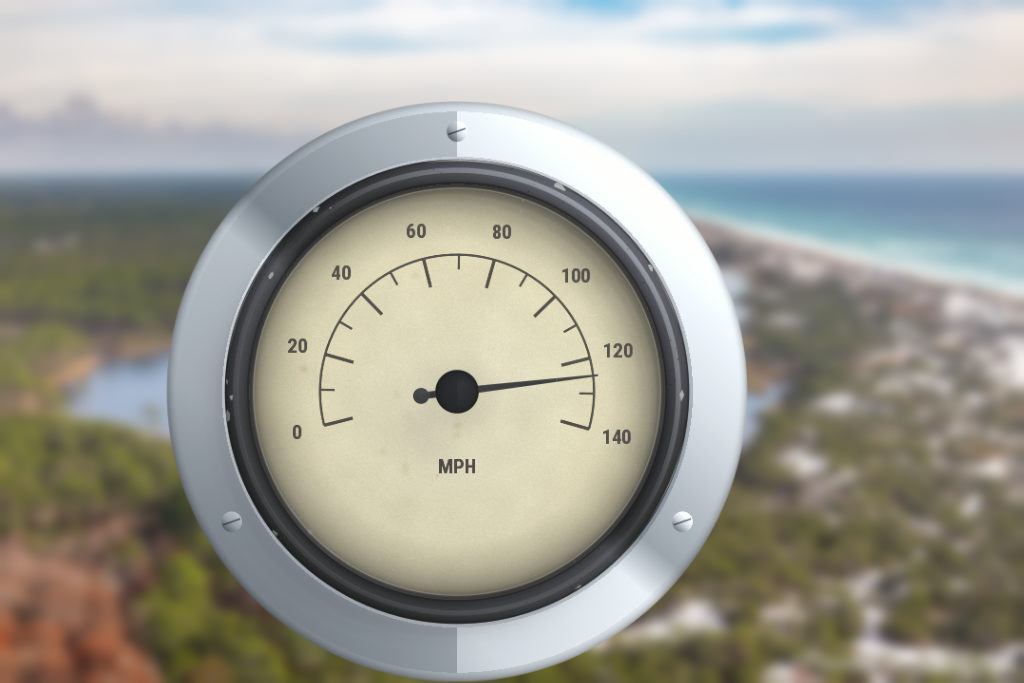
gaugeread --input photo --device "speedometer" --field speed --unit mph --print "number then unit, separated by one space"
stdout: 125 mph
